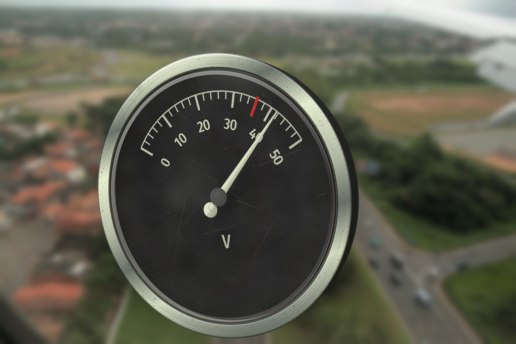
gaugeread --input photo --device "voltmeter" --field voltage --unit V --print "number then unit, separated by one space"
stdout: 42 V
